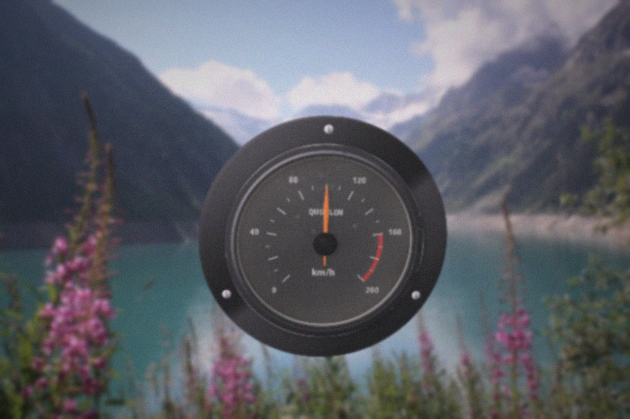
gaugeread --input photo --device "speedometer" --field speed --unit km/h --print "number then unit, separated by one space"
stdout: 100 km/h
